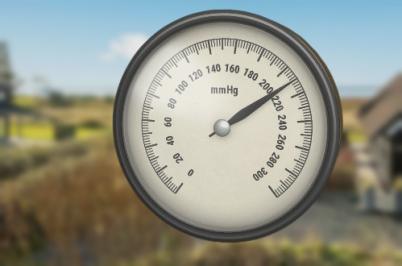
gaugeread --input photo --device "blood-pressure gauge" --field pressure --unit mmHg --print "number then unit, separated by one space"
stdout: 210 mmHg
